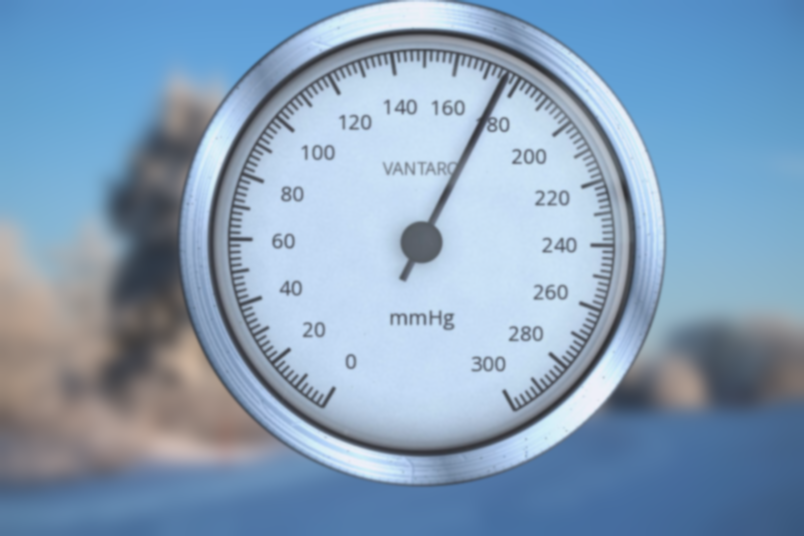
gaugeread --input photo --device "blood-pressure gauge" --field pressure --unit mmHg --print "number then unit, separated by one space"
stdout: 176 mmHg
